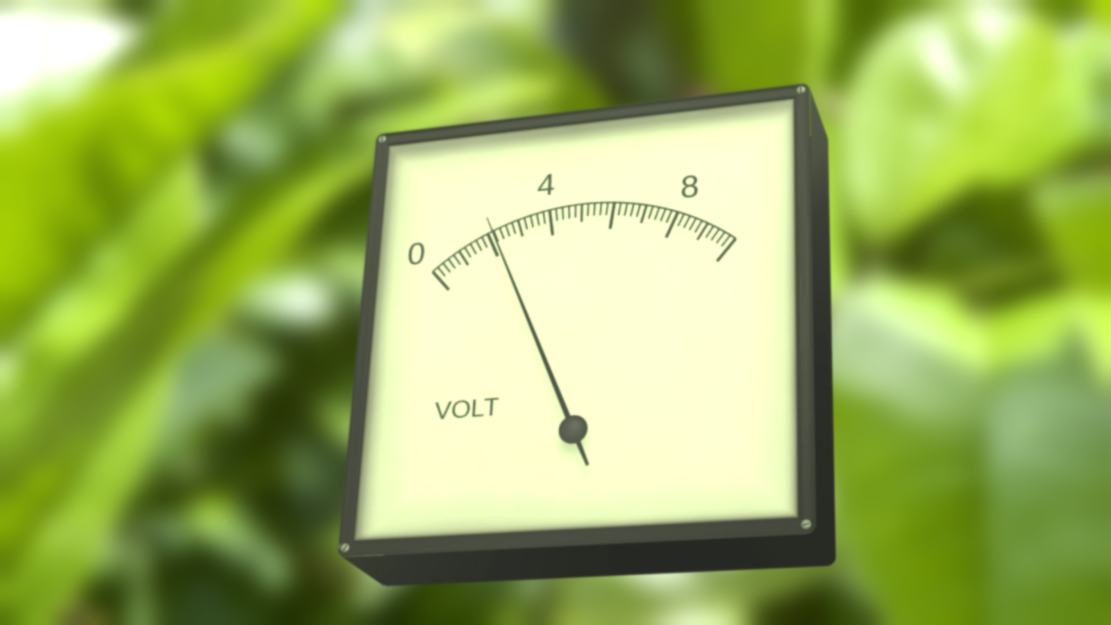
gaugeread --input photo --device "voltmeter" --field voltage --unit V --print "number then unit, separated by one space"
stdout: 2.2 V
